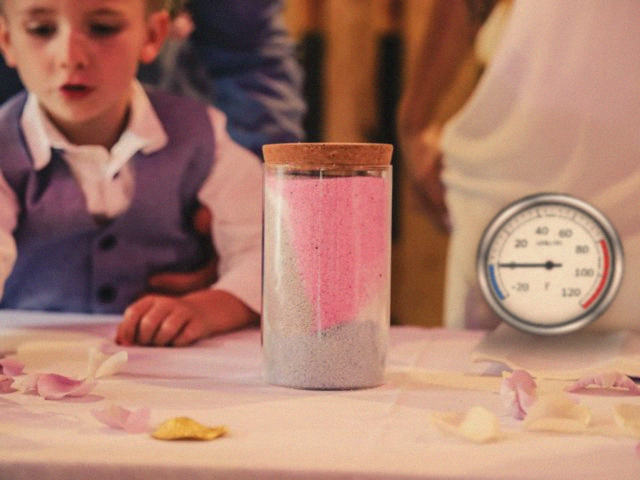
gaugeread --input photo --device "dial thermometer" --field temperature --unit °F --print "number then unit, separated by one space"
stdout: 0 °F
